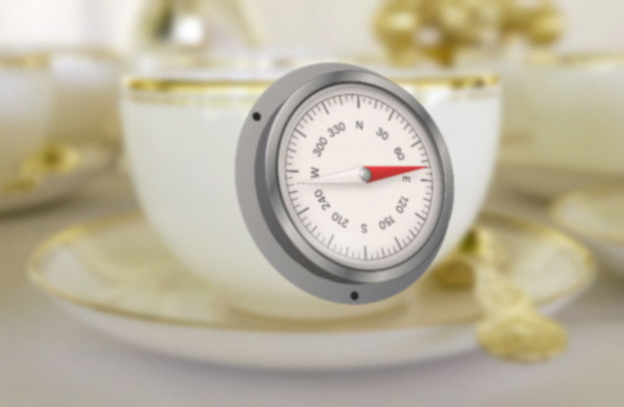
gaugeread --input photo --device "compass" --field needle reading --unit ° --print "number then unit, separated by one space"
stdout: 80 °
